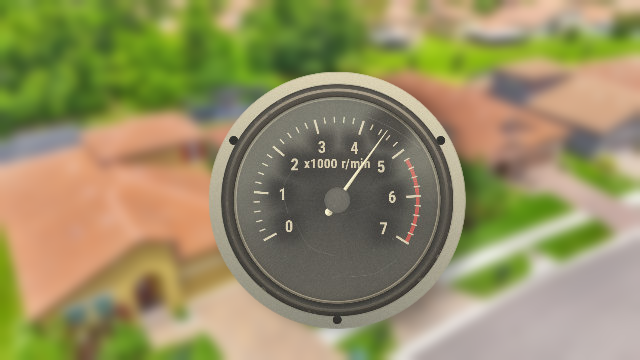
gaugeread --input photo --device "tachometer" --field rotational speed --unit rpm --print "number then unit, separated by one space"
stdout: 4500 rpm
